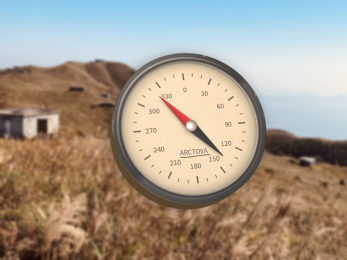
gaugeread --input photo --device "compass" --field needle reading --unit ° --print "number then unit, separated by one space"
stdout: 320 °
